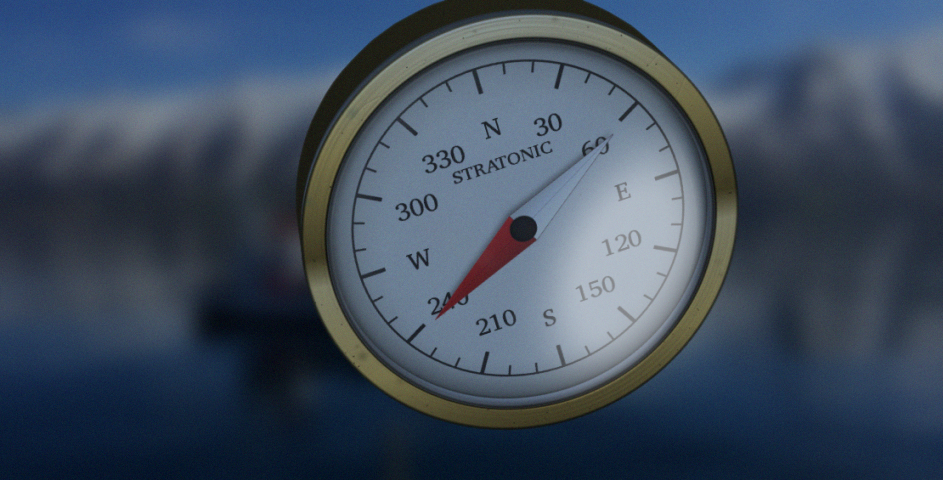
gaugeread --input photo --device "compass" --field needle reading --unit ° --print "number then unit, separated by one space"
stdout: 240 °
